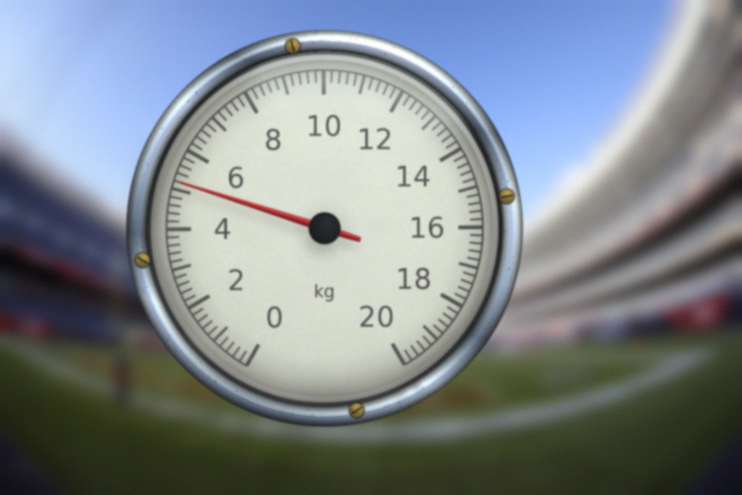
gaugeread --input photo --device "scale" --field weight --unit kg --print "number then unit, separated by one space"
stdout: 5.2 kg
